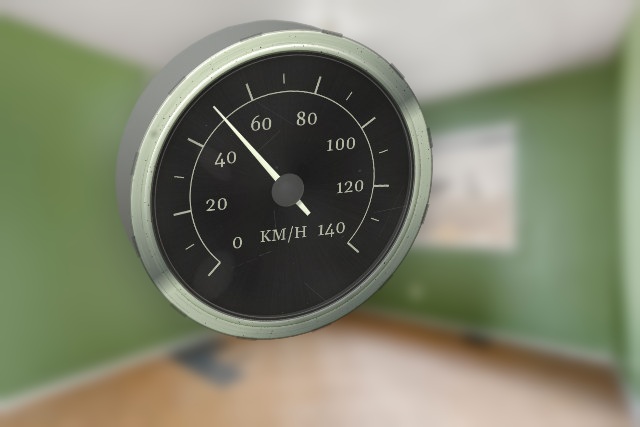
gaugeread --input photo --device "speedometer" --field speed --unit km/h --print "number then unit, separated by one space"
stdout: 50 km/h
